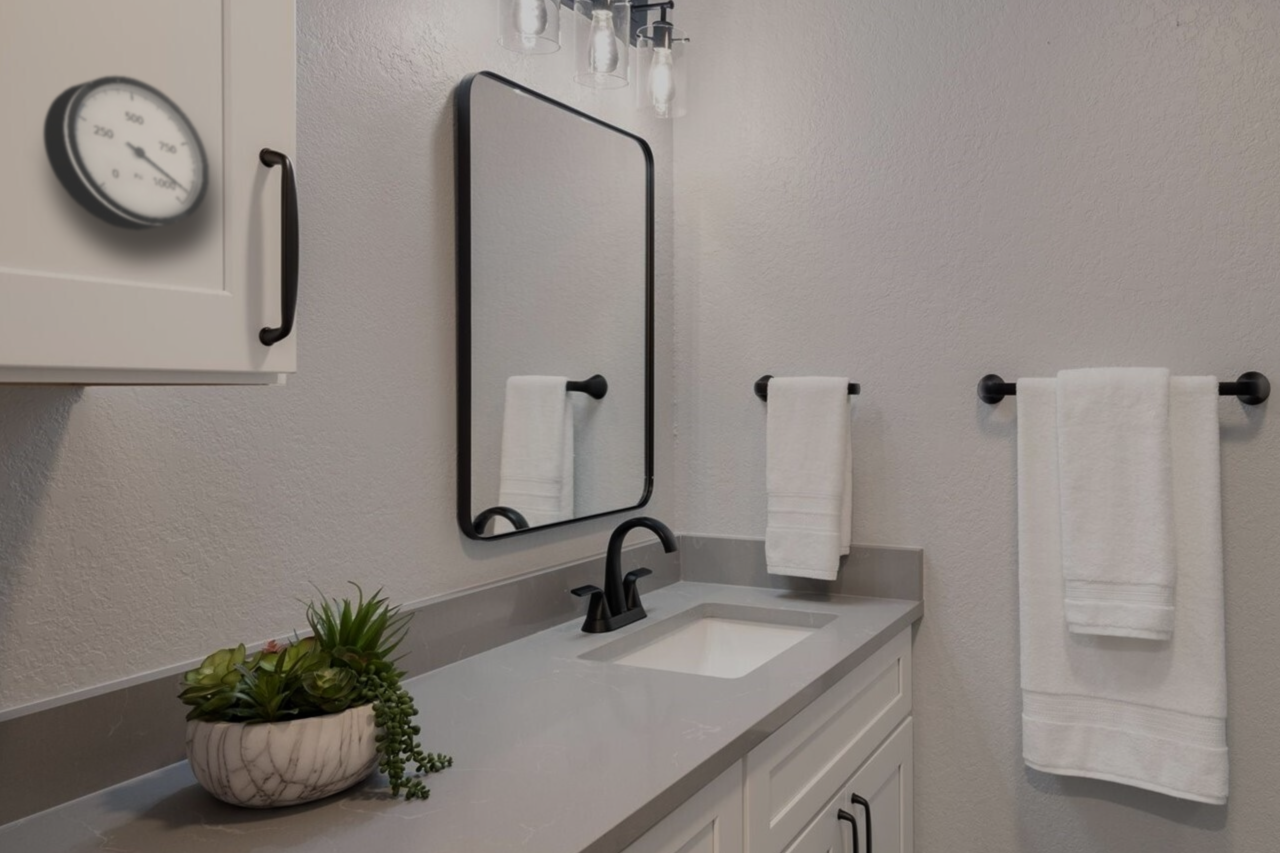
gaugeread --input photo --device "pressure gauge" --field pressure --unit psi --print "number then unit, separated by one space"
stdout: 950 psi
